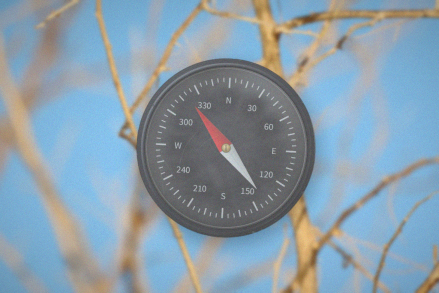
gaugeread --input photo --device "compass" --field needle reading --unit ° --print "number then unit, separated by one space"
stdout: 320 °
